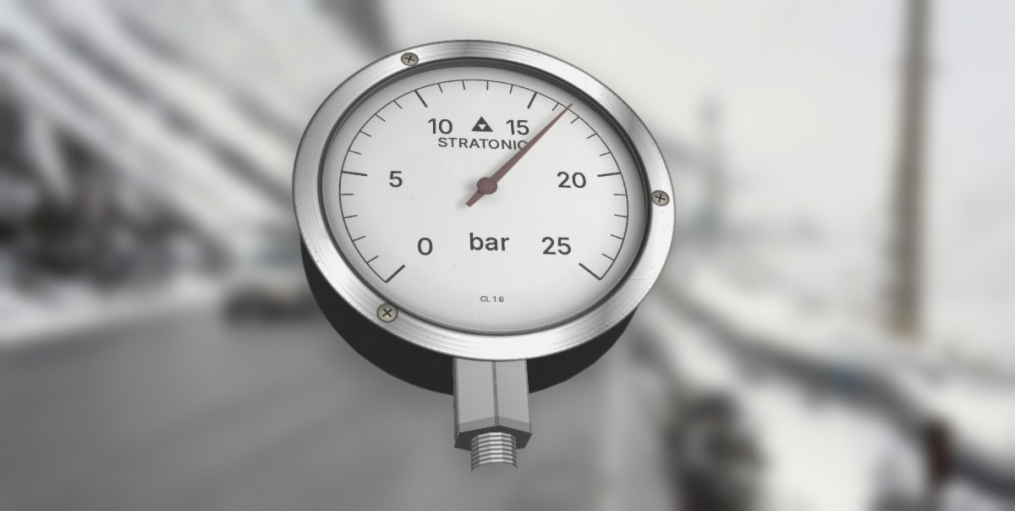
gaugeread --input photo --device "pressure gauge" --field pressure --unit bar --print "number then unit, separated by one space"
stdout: 16.5 bar
